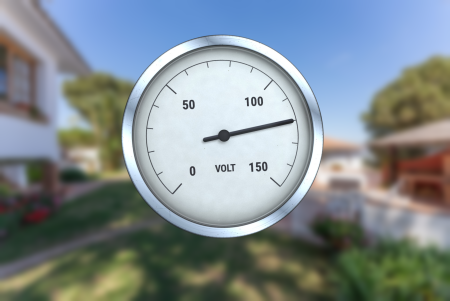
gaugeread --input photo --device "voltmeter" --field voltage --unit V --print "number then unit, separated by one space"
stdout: 120 V
